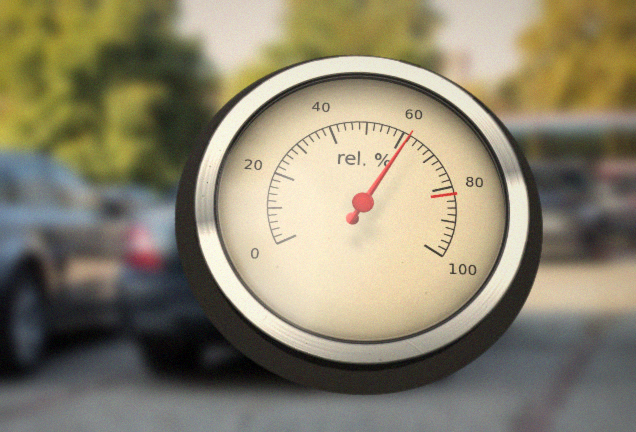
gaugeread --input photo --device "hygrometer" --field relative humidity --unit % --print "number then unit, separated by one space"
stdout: 62 %
